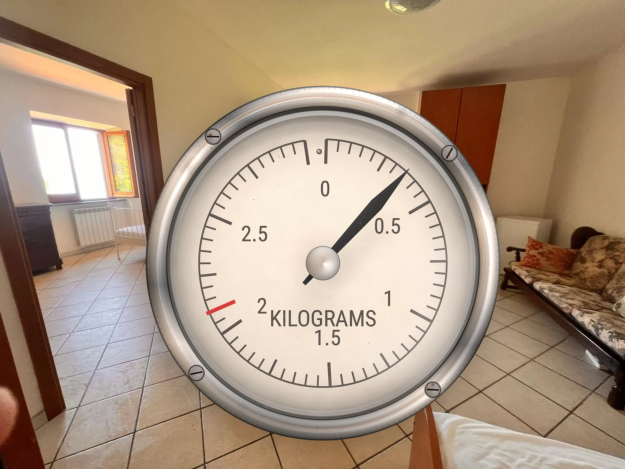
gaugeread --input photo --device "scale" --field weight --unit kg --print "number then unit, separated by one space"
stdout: 0.35 kg
